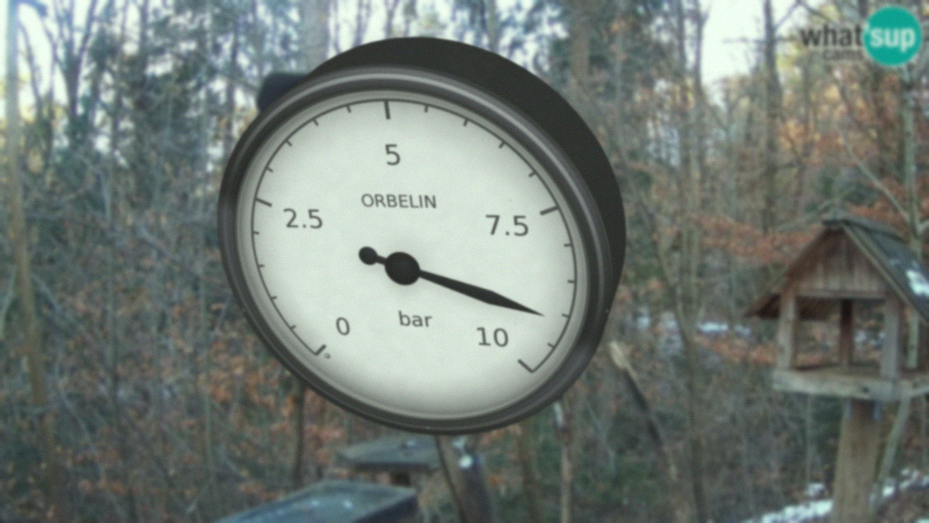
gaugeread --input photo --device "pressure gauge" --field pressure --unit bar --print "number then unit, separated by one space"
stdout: 9 bar
